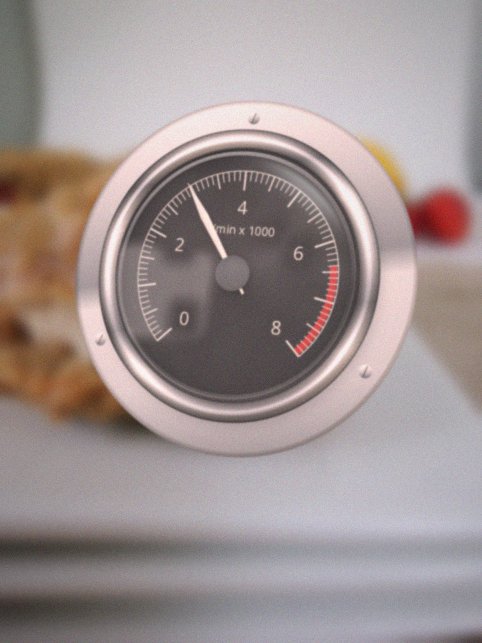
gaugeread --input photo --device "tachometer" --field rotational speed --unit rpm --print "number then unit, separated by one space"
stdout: 3000 rpm
